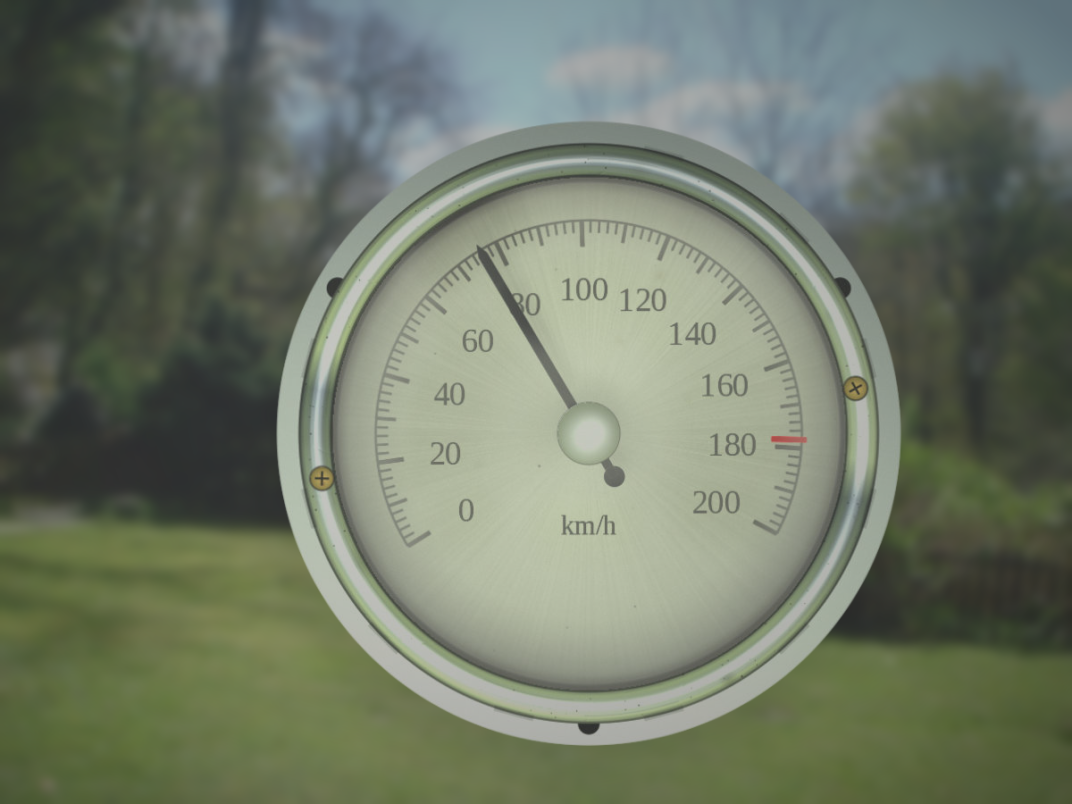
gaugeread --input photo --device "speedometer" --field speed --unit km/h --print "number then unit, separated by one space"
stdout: 76 km/h
